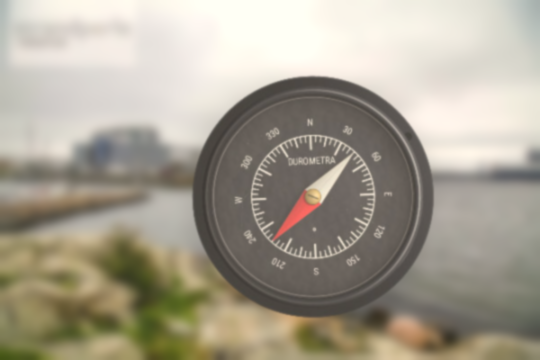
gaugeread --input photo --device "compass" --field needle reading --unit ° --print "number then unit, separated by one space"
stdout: 225 °
